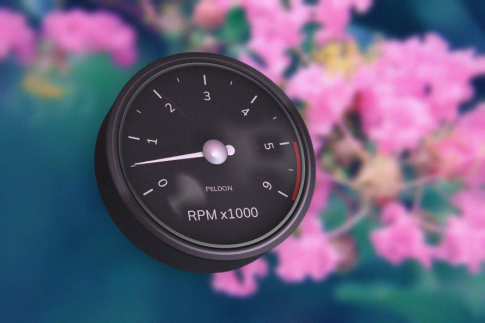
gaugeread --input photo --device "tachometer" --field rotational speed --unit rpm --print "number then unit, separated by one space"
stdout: 500 rpm
